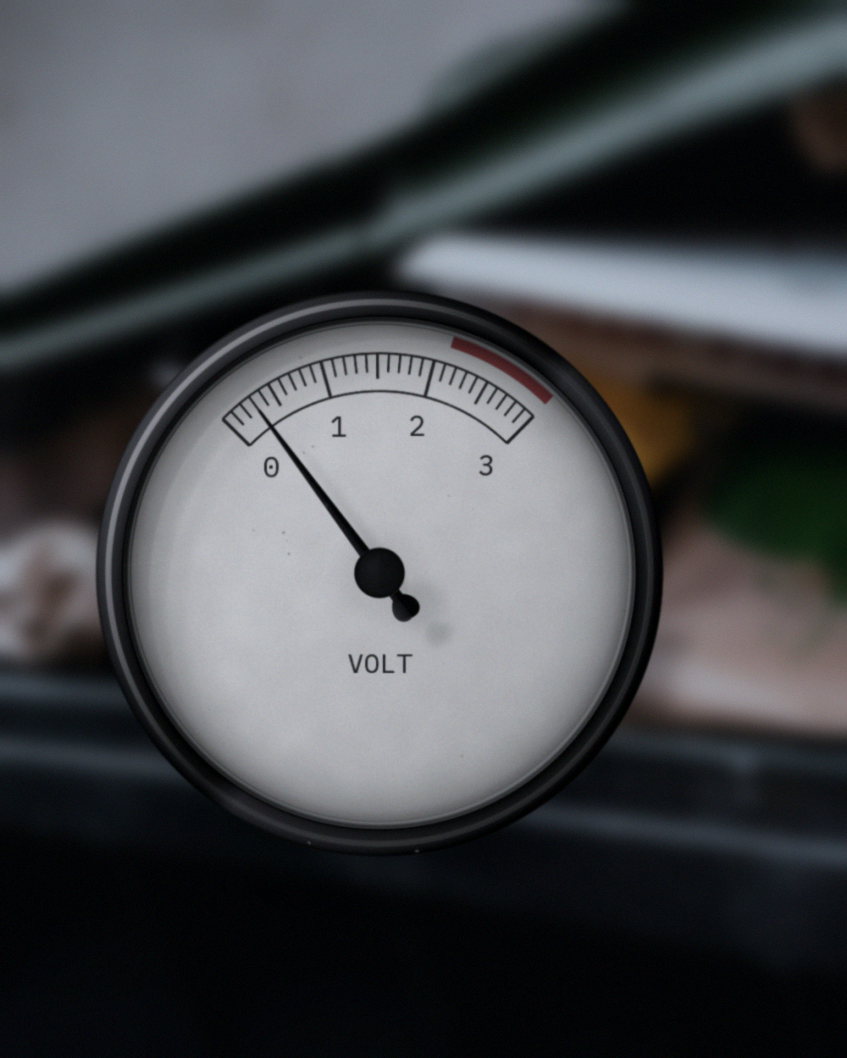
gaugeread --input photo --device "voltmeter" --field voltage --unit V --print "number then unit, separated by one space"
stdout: 0.3 V
